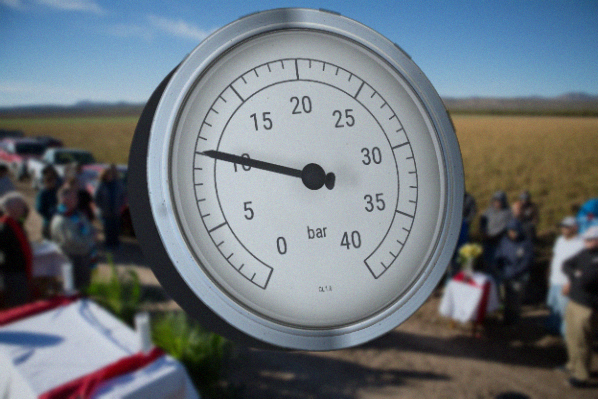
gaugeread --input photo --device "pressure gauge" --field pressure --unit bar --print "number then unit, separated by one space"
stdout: 10 bar
